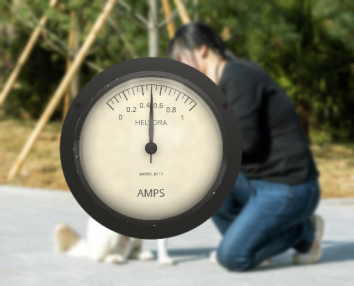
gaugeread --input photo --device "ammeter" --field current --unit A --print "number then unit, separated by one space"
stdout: 0.5 A
